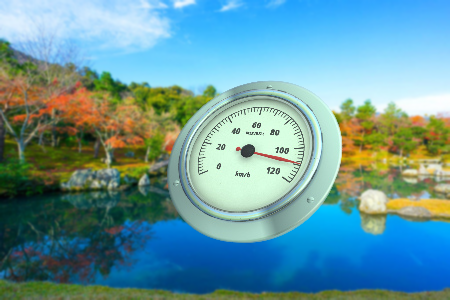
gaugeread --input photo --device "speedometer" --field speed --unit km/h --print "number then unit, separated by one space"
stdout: 110 km/h
